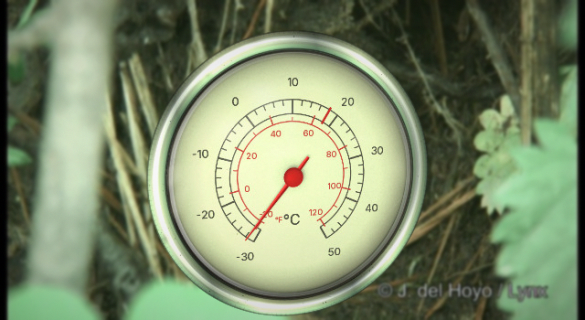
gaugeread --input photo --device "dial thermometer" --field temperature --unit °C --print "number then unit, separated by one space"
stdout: -28 °C
